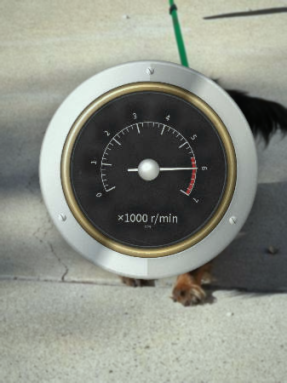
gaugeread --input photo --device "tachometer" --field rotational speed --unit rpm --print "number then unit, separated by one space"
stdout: 6000 rpm
